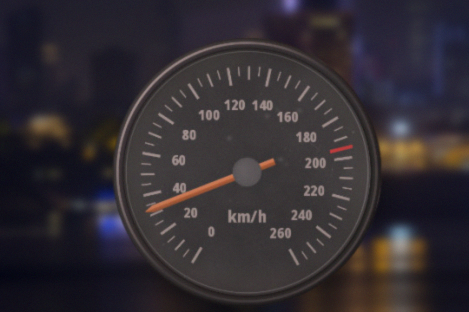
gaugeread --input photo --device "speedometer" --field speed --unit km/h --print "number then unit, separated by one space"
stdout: 32.5 km/h
